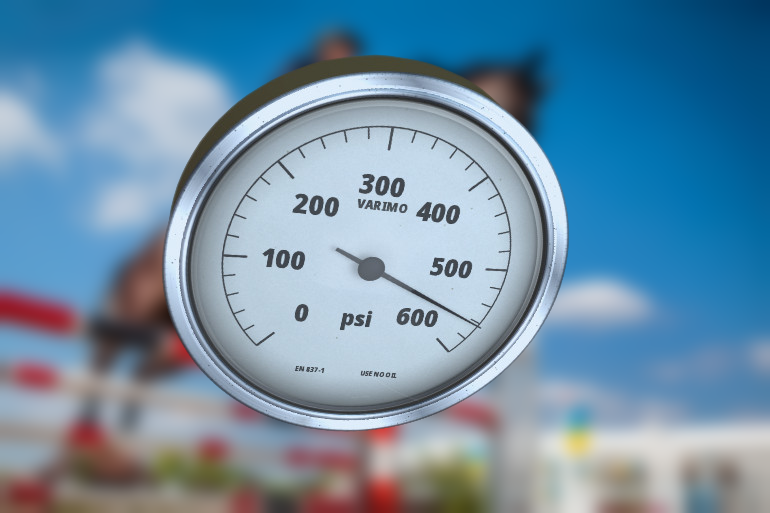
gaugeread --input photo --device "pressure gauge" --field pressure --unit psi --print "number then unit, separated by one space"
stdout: 560 psi
